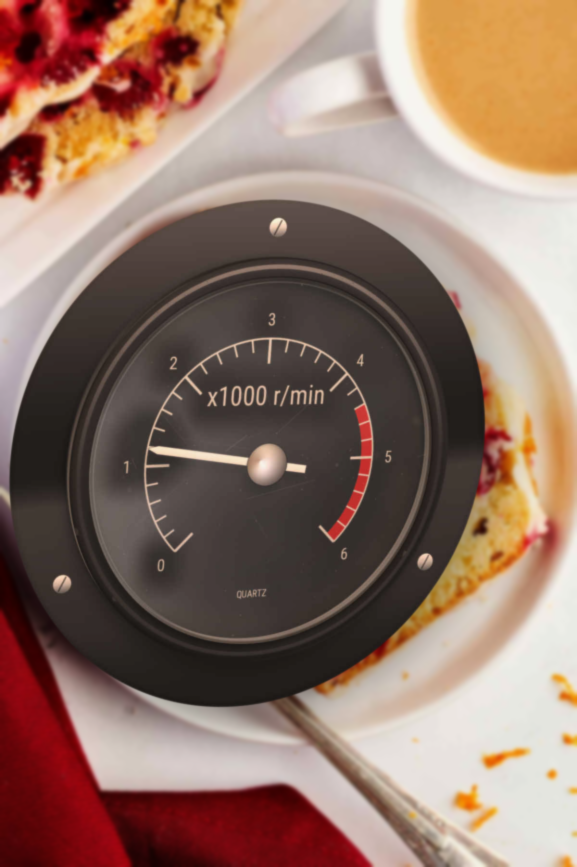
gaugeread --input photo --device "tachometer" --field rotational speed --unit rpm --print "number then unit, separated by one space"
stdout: 1200 rpm
